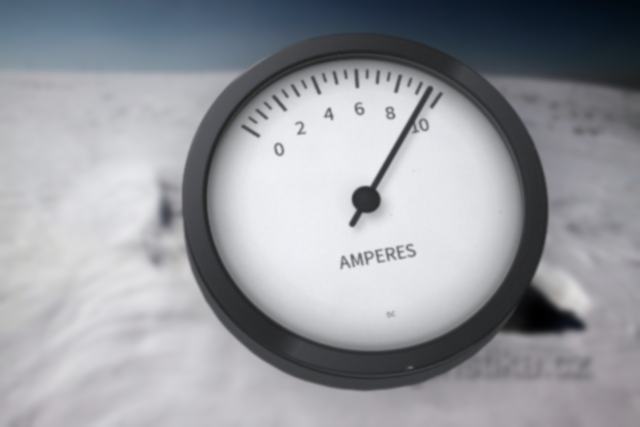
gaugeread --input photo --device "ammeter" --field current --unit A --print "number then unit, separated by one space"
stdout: 9.5 A
